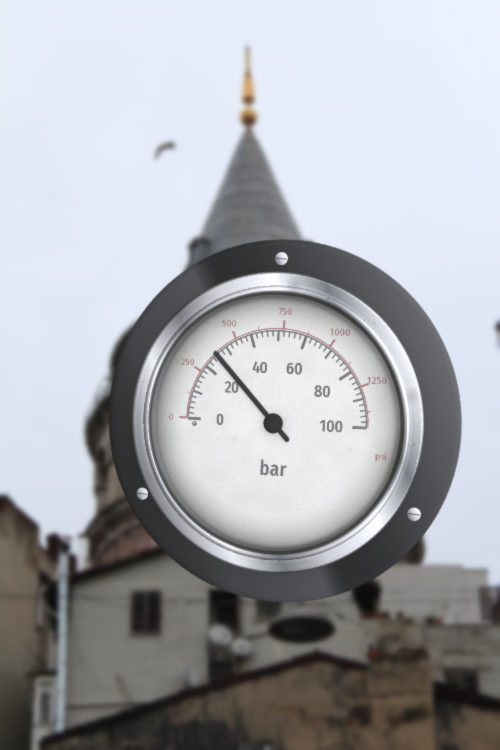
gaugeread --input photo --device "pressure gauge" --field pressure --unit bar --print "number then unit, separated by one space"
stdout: 26 bar
